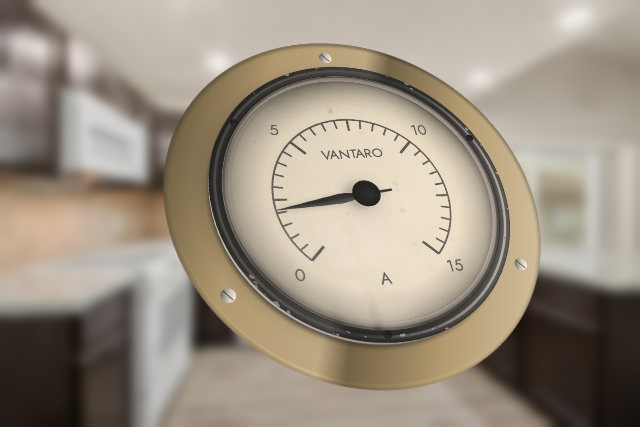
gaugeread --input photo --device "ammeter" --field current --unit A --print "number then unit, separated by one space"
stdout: 2 A
